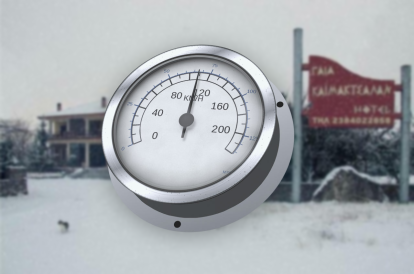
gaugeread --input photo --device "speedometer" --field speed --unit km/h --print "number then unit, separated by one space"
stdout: 110 km/h
